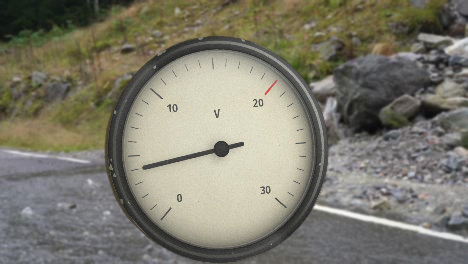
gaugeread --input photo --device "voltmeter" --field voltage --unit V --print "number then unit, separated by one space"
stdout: 4 V
